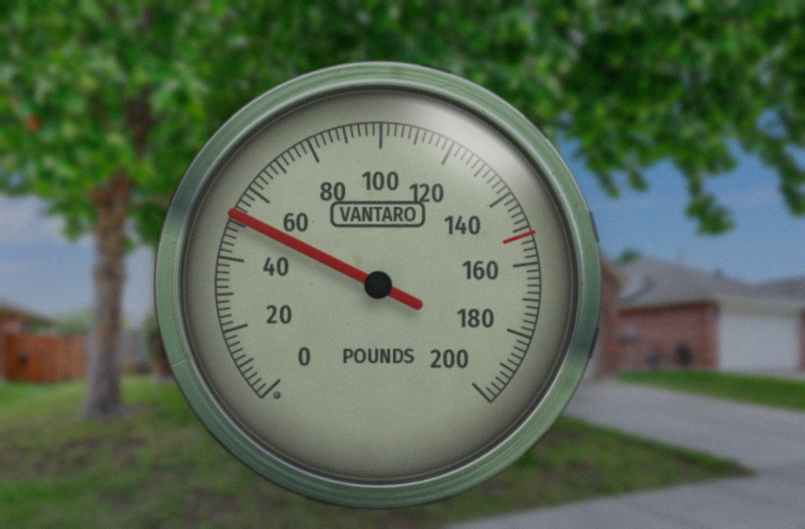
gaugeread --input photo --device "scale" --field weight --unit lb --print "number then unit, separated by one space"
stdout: 52 lb
